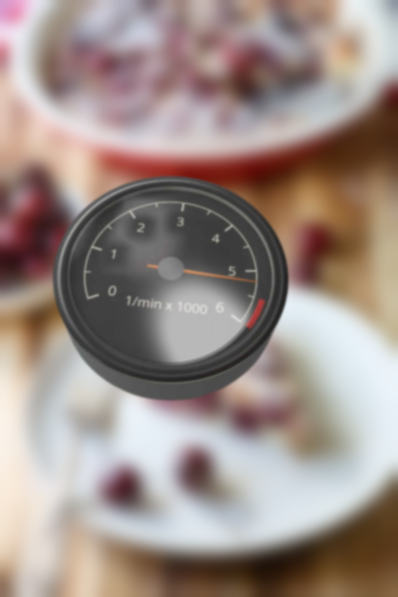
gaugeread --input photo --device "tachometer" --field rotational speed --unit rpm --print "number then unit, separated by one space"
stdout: 5250 rpm
